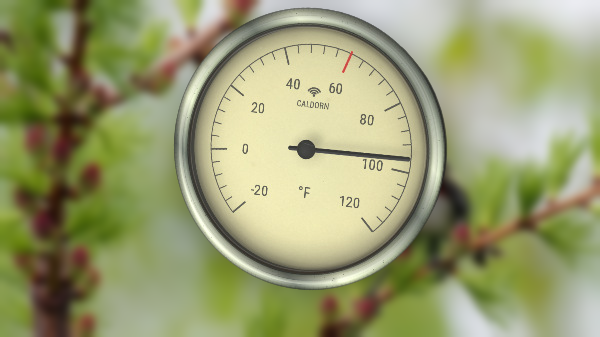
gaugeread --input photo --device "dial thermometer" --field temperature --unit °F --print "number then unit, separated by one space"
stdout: 96 °F
